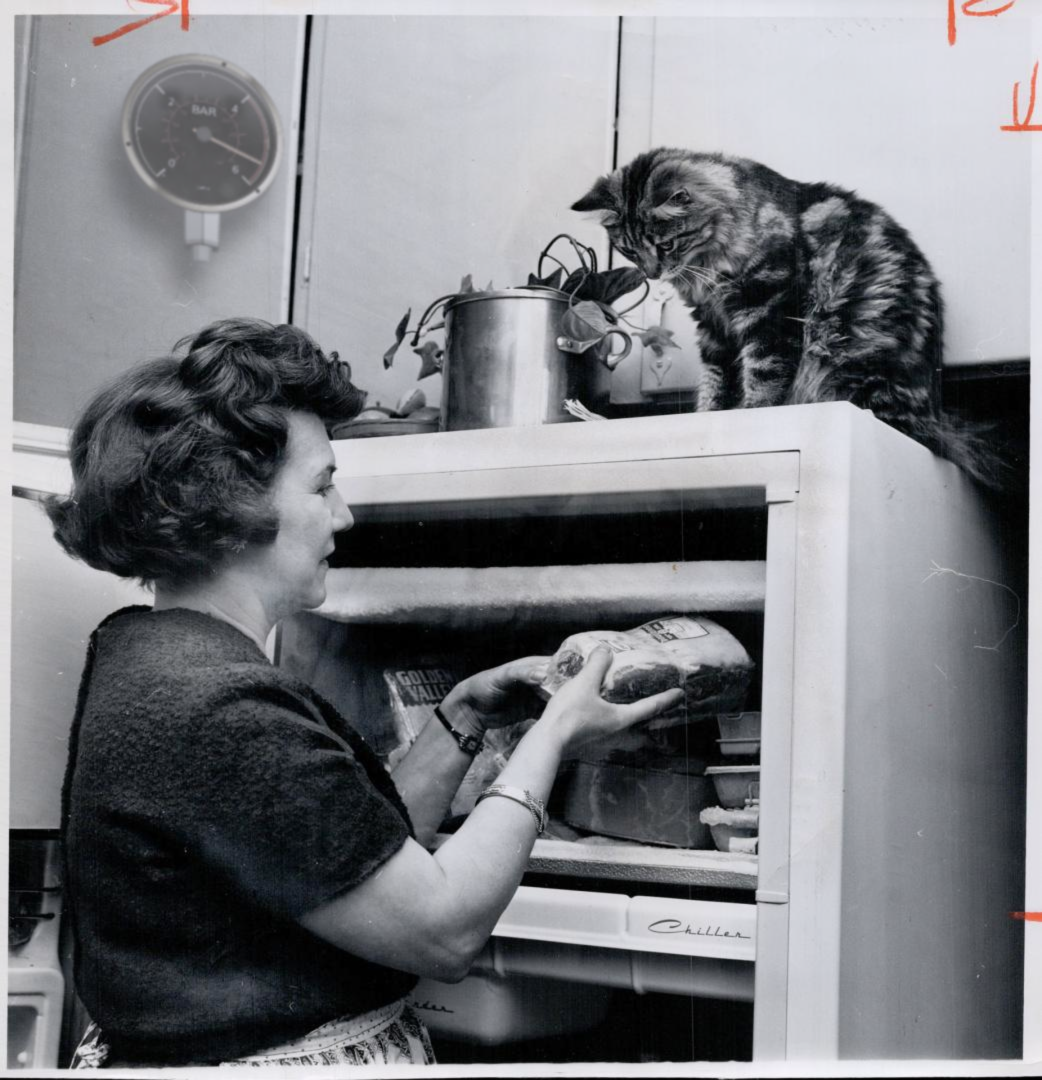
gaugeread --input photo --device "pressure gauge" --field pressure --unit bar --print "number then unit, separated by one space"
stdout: 5.5 bar
